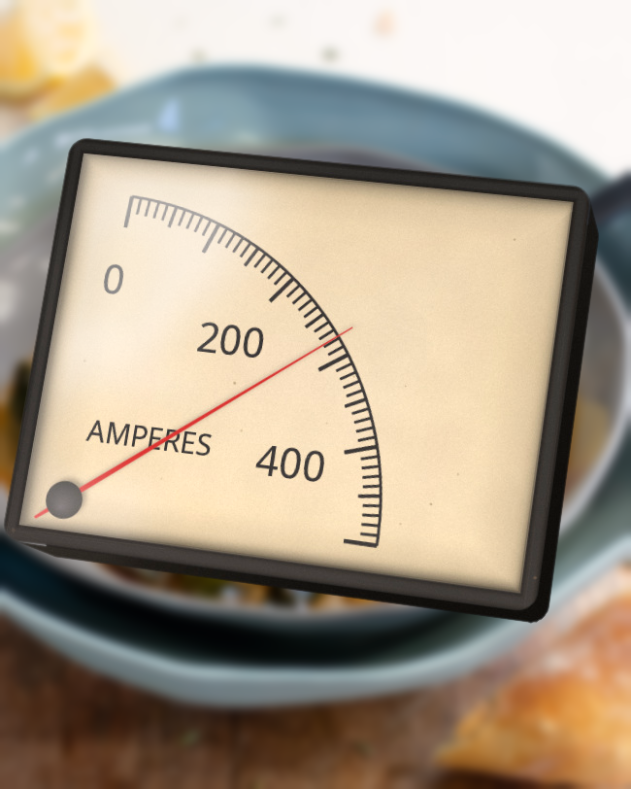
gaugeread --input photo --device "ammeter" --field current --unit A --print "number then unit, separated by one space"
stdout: 280 A
